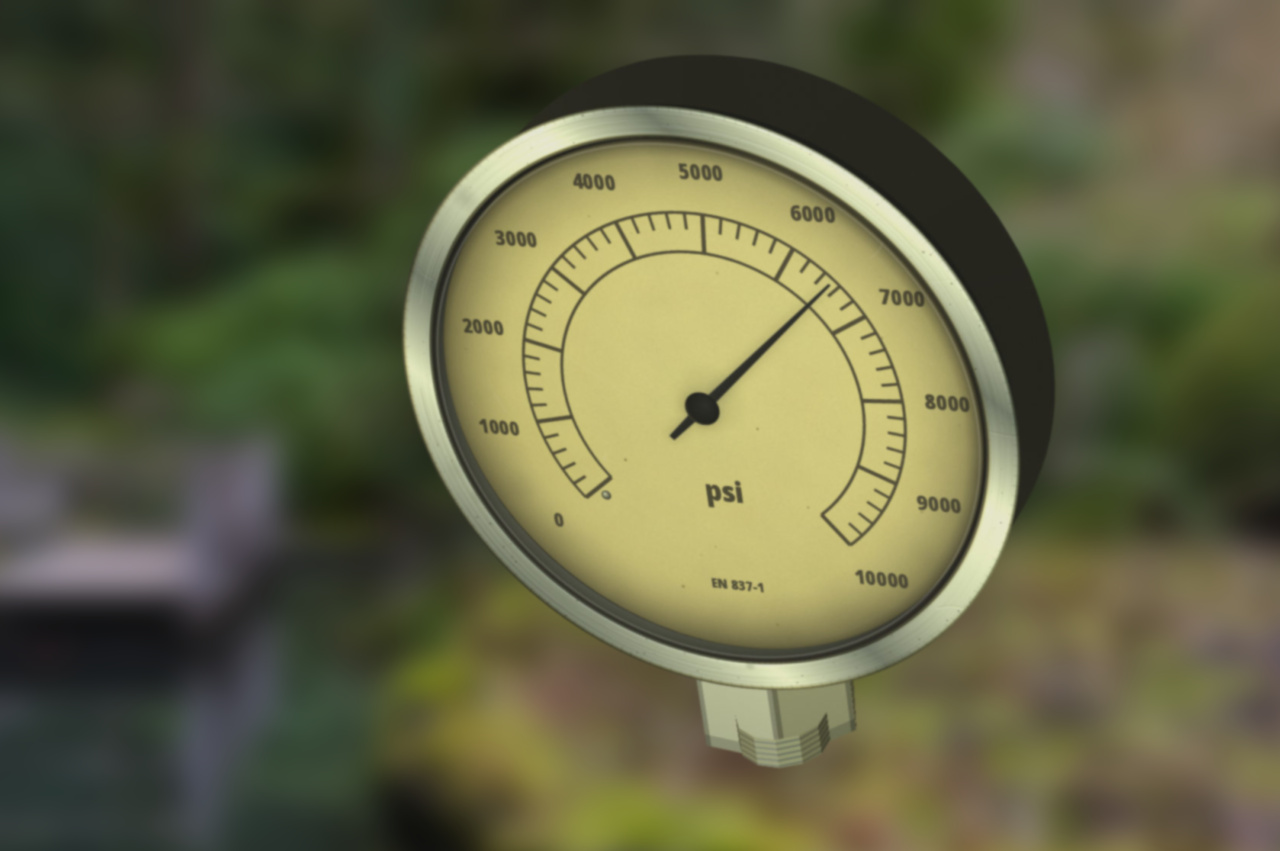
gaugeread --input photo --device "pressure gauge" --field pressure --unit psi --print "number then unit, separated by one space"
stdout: 6500 psi
